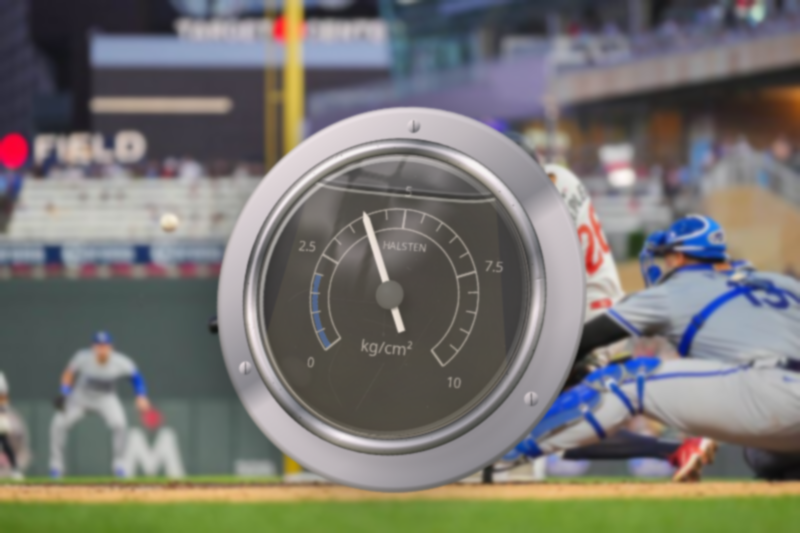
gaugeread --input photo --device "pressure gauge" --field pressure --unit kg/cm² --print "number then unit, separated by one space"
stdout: 4 kg/cm²
